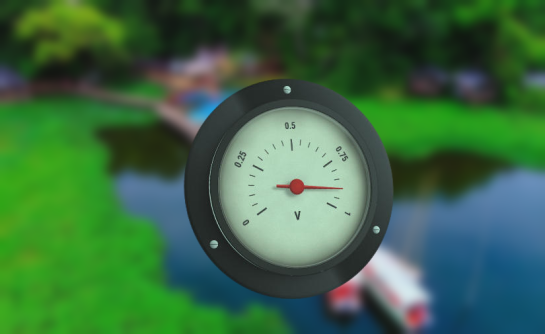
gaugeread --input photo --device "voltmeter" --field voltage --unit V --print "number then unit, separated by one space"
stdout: 0.9 V
